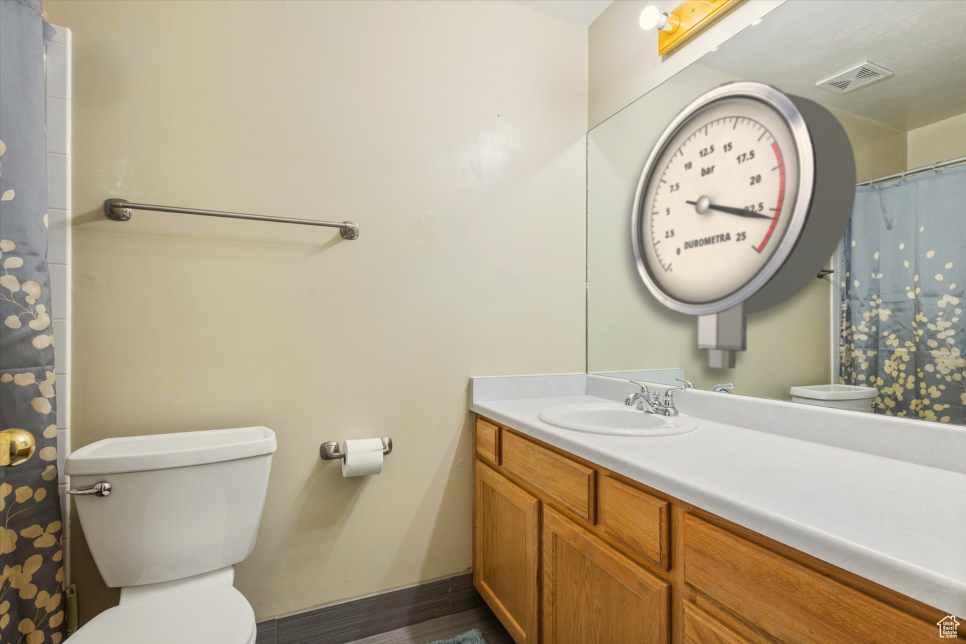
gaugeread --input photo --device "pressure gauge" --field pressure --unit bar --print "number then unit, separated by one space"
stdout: 23 bar
